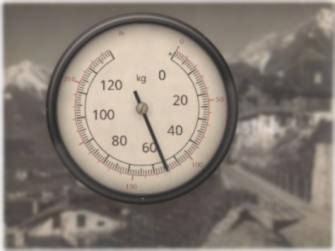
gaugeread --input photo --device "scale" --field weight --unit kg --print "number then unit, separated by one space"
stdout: 55 kg
